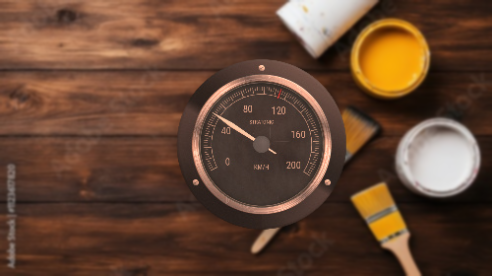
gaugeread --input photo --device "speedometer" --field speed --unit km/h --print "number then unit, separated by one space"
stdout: 50 km/h
